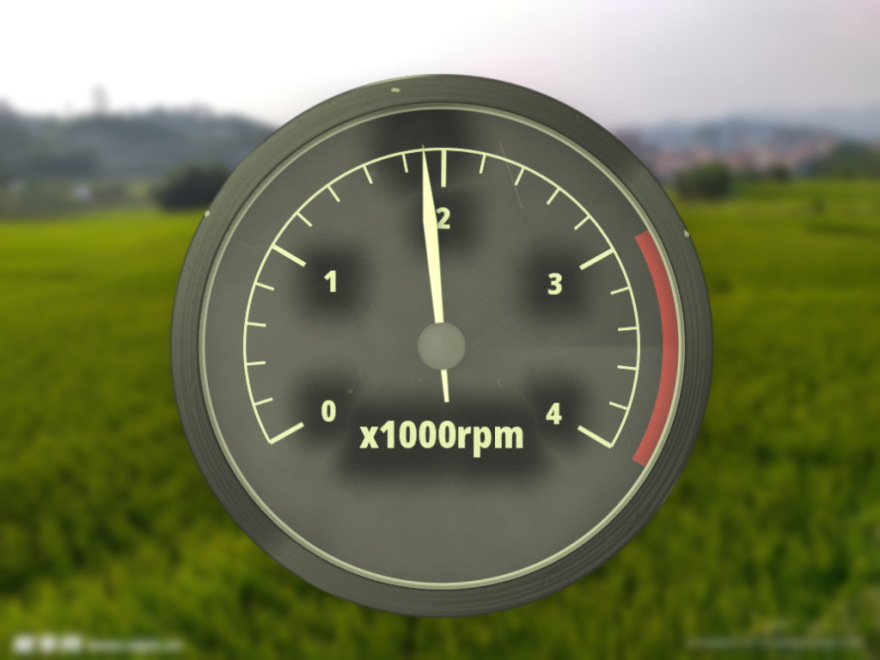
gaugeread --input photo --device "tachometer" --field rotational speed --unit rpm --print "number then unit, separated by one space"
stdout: 1900 rpm
